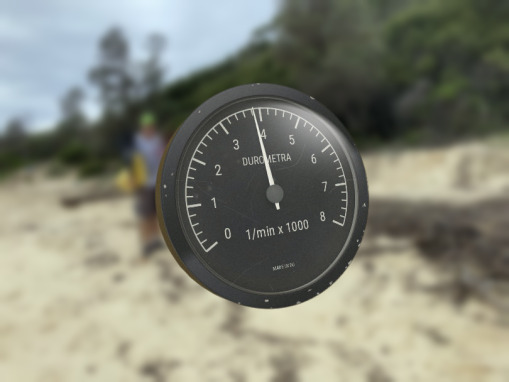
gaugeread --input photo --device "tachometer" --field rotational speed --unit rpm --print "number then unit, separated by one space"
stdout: 3800 rpm
